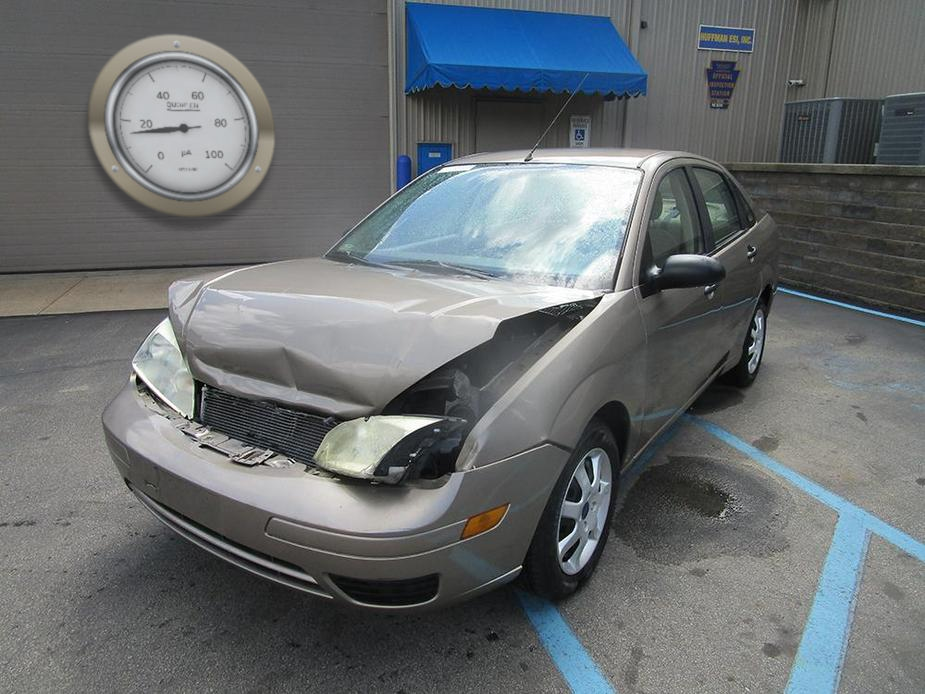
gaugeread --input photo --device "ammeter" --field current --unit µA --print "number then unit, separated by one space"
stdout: 15 µA
